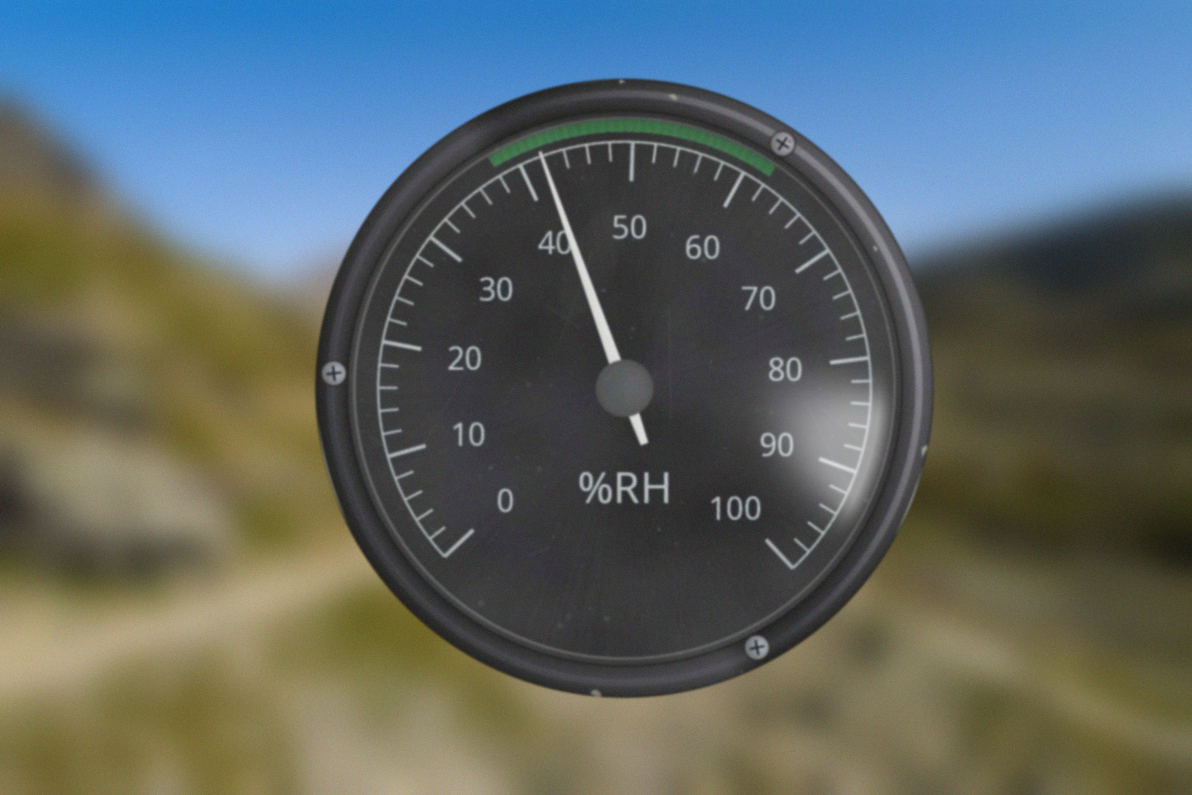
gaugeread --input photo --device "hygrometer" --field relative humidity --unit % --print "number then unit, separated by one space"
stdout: 42 %
